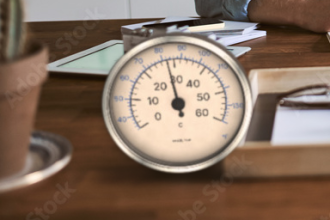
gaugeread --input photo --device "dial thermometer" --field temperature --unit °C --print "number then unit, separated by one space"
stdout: 28 °C
